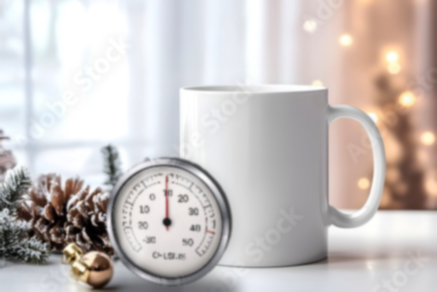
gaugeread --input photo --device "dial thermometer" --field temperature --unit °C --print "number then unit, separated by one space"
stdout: 10 °C
